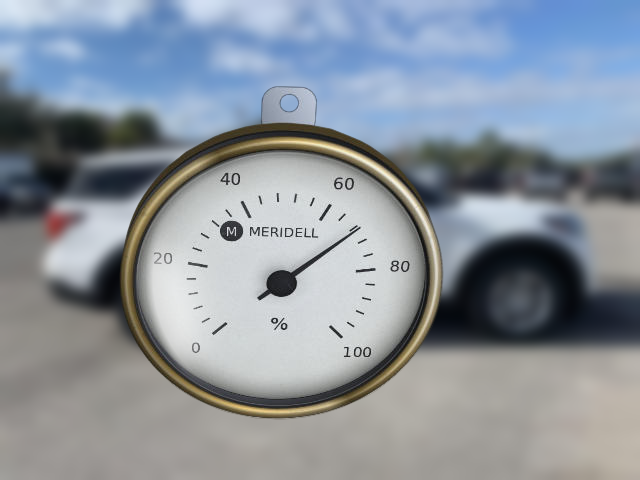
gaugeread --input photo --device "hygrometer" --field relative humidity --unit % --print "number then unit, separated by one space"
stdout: 68 %
